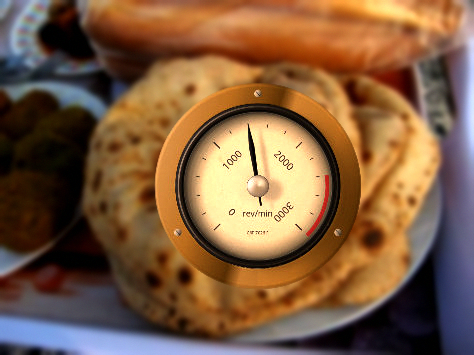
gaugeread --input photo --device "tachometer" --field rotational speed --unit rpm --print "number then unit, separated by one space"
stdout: 1400 rpm
